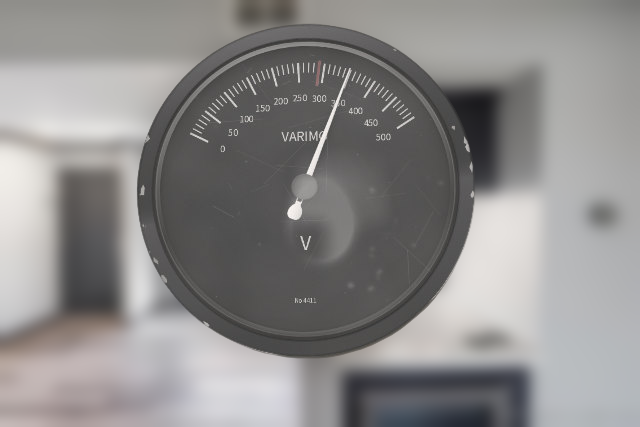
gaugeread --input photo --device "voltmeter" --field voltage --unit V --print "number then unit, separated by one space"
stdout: 350 V
